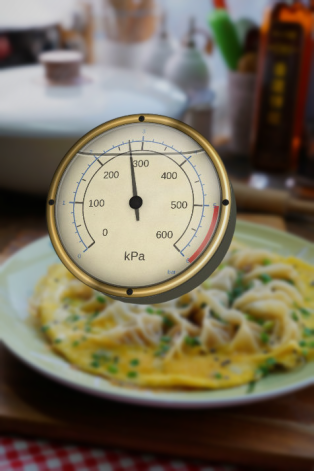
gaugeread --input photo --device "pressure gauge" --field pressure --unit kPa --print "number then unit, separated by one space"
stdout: 275 kPa
